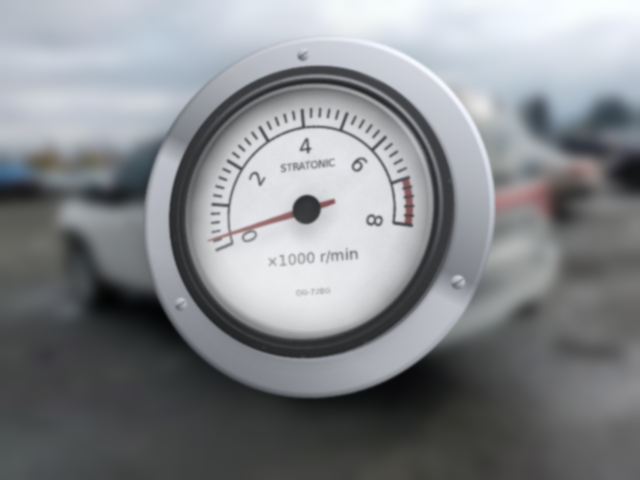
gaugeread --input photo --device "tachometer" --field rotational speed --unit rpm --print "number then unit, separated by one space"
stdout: 200 rpm
